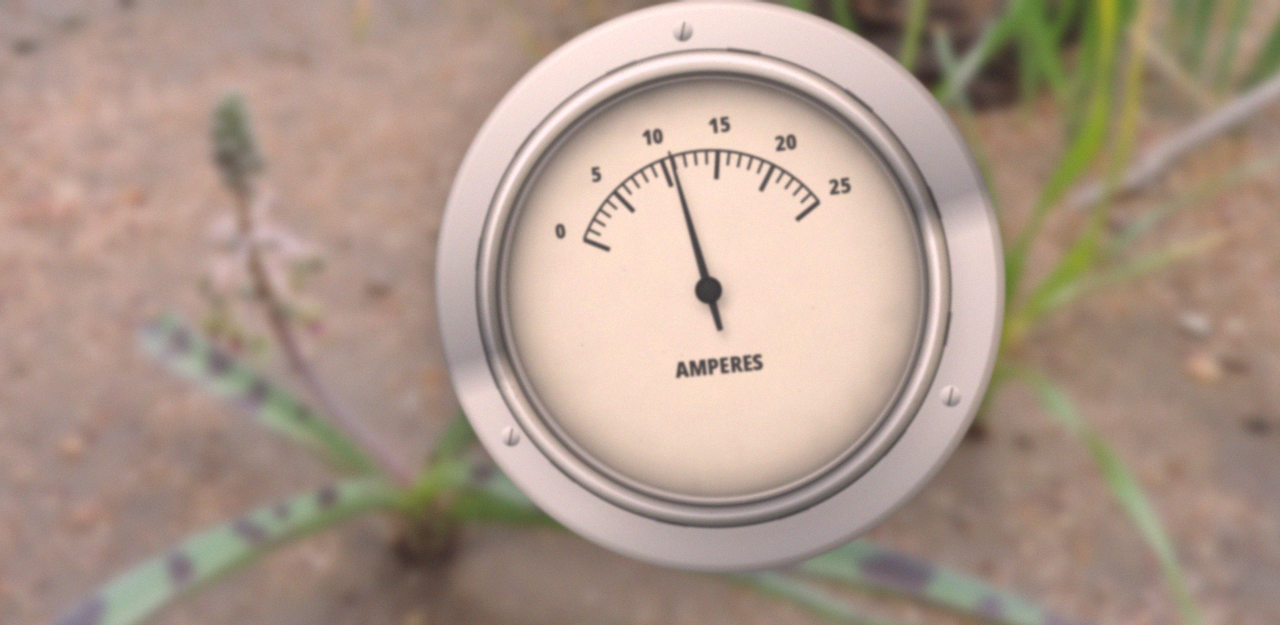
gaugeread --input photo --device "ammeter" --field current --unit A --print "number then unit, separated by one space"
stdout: 11 A
